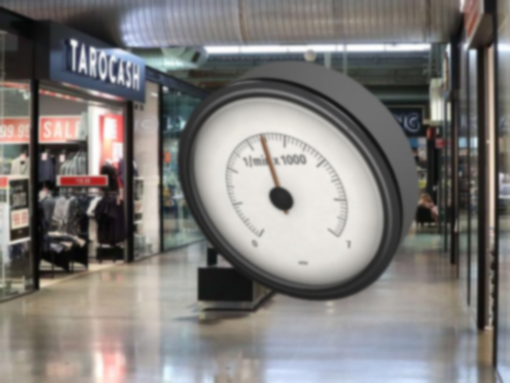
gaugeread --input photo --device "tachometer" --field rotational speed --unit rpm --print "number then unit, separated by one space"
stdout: 3500 rpm
